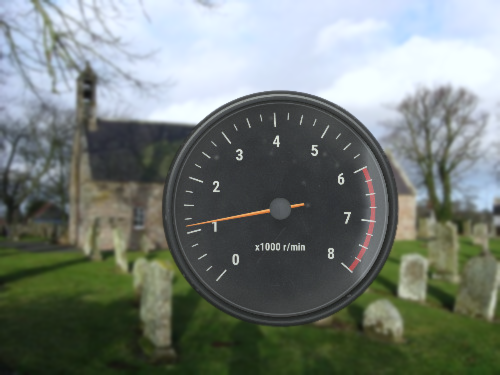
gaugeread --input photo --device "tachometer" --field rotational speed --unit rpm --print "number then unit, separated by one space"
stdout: 1125 rpm
